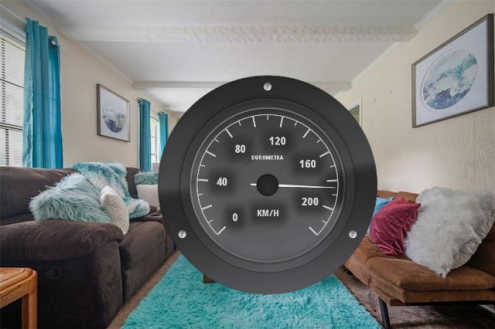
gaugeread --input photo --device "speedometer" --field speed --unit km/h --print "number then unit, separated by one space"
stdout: 185 km/h
